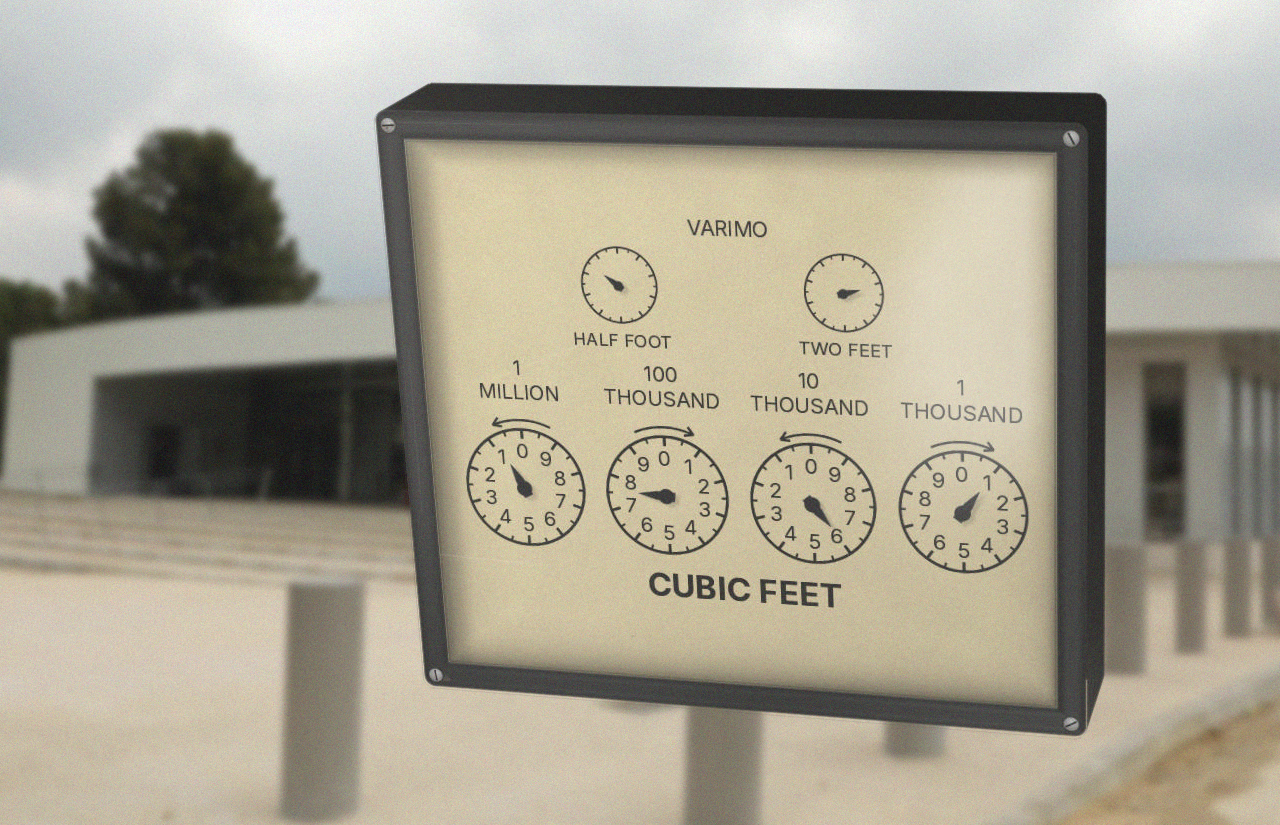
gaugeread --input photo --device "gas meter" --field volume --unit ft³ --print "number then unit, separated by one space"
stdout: 76100 ft³
